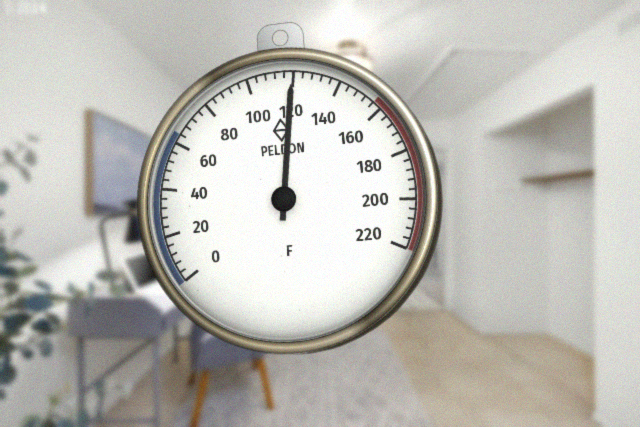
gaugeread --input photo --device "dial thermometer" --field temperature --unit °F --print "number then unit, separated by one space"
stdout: 120 °F
